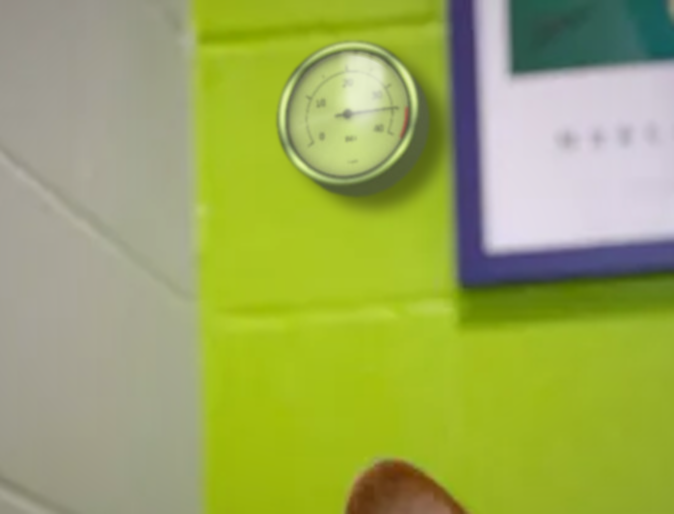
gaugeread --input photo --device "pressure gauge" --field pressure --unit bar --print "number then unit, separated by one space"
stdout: 35 bar
